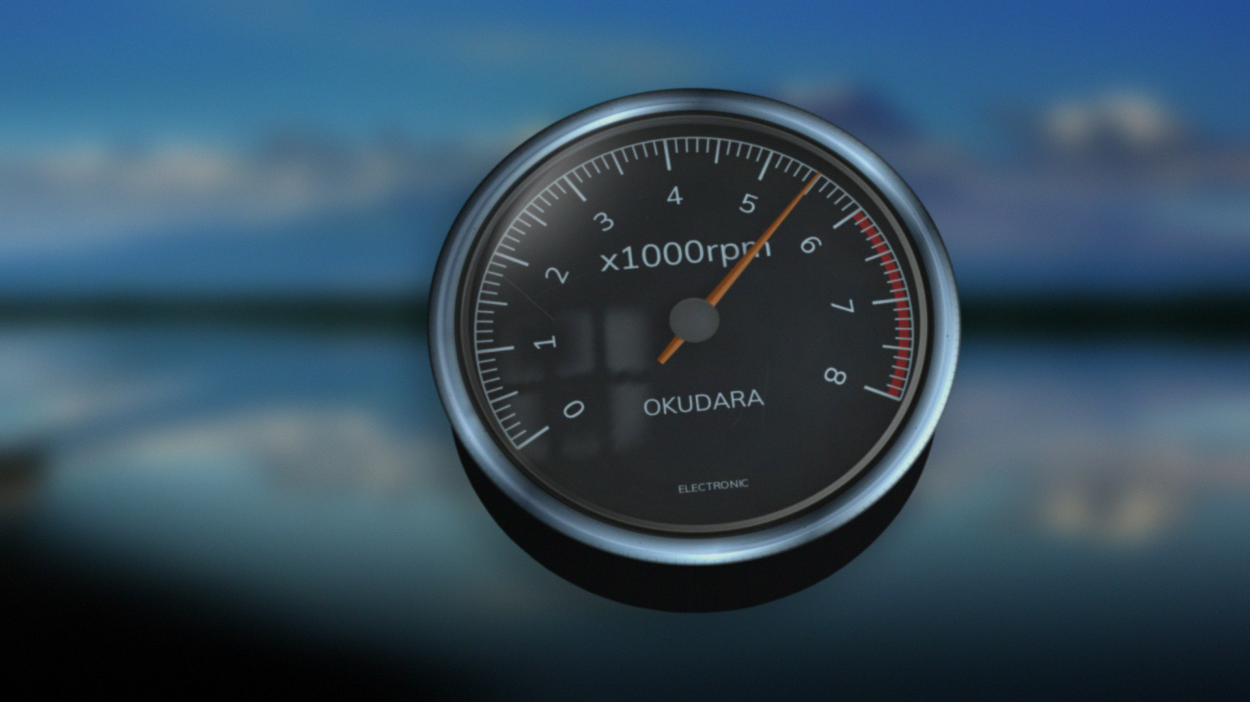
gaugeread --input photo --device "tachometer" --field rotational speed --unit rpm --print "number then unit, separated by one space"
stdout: 5500 rpm
